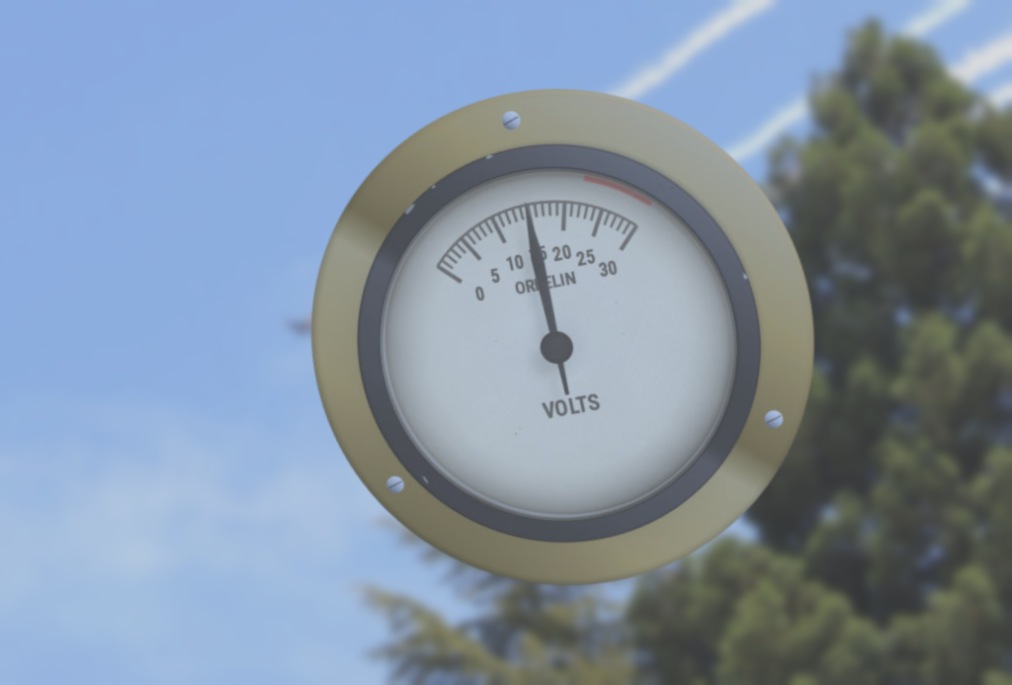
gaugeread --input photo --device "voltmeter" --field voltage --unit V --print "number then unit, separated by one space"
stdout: 15 V
